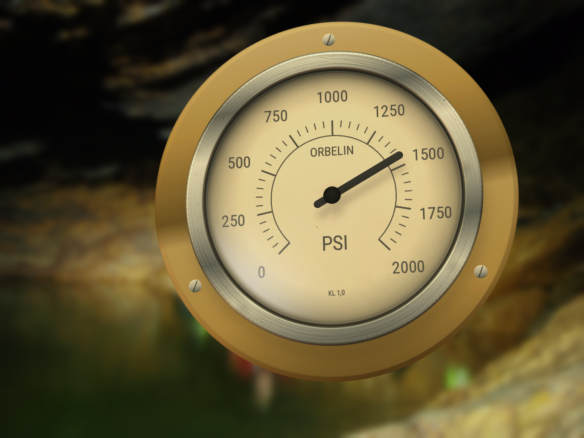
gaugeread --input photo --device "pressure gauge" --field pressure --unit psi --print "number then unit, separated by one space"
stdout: 1450 psi
